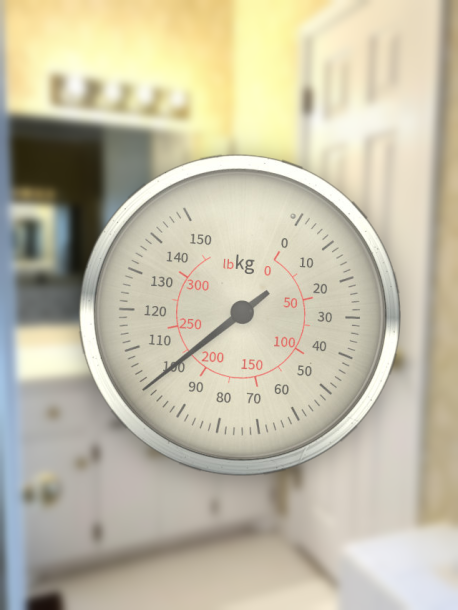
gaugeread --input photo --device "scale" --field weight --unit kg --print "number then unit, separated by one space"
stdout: 100 kg
